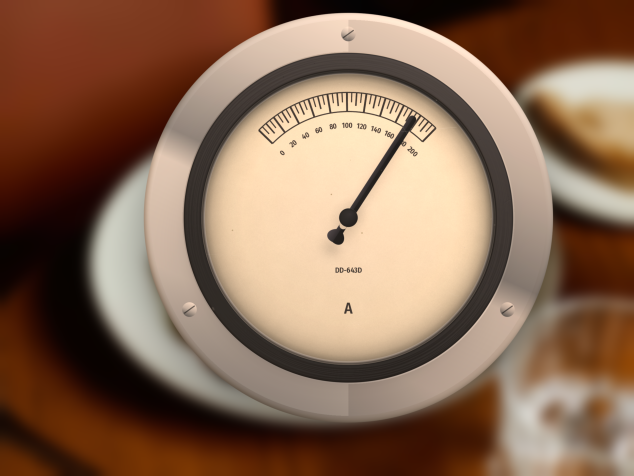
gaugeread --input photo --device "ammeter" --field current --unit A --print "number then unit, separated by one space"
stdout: 175 A
